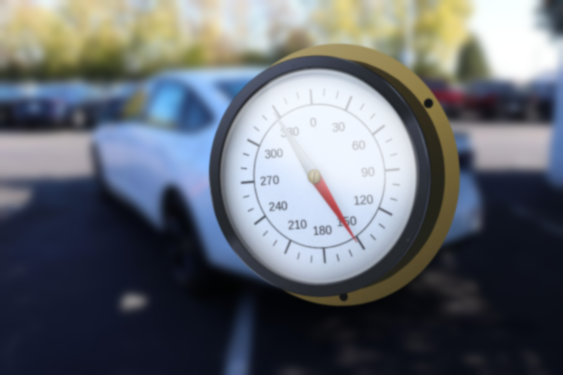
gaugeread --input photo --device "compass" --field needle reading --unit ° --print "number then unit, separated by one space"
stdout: 150 °
